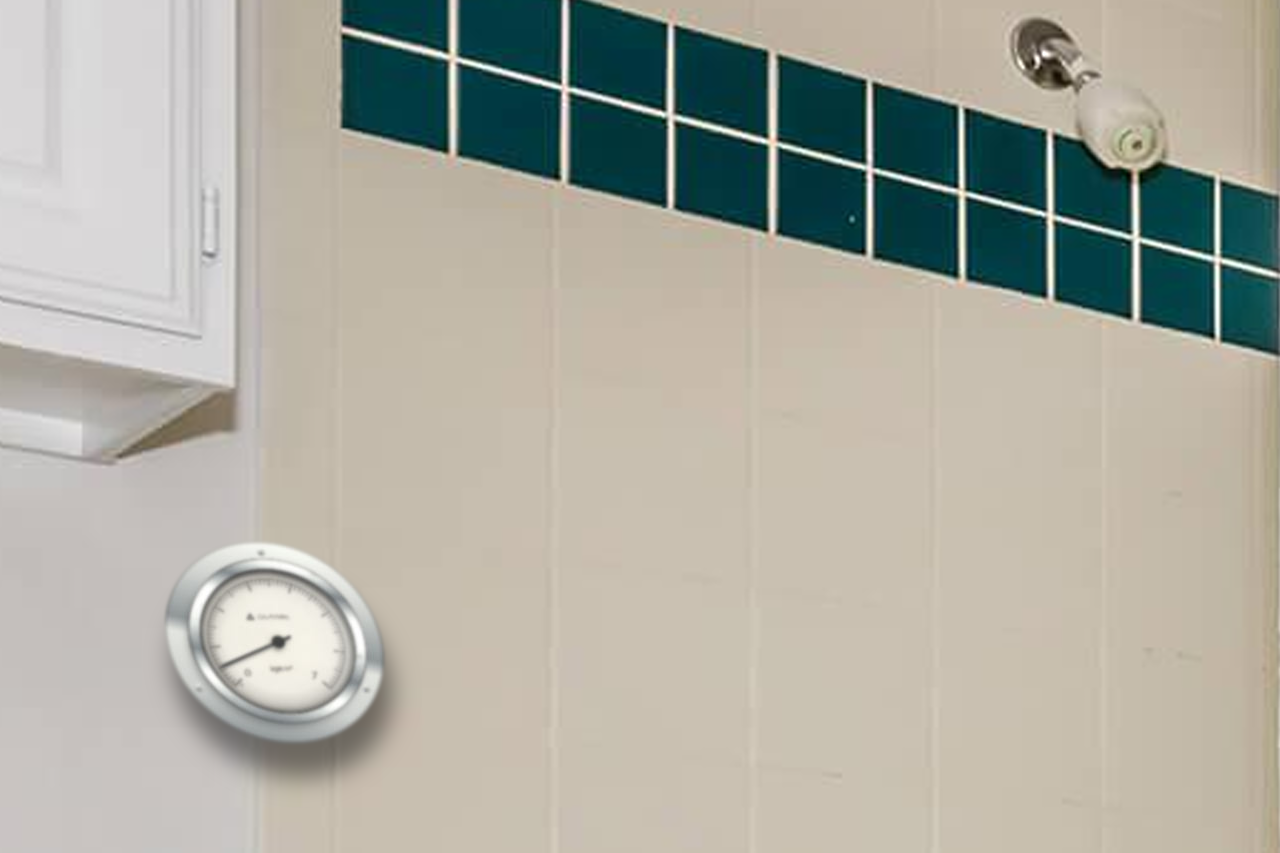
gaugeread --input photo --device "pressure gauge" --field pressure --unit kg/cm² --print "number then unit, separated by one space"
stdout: 0.5 kg/cm²
